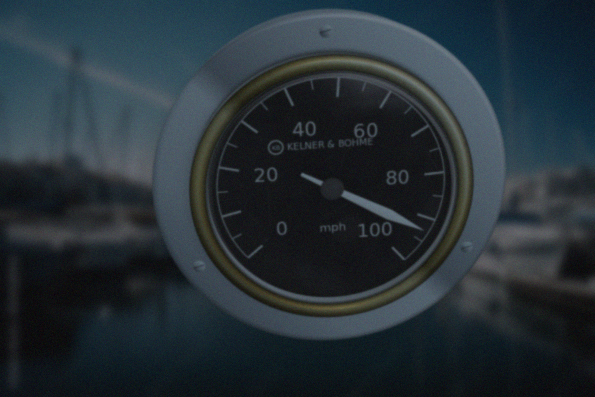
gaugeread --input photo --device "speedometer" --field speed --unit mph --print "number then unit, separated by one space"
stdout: 92.5 mph
